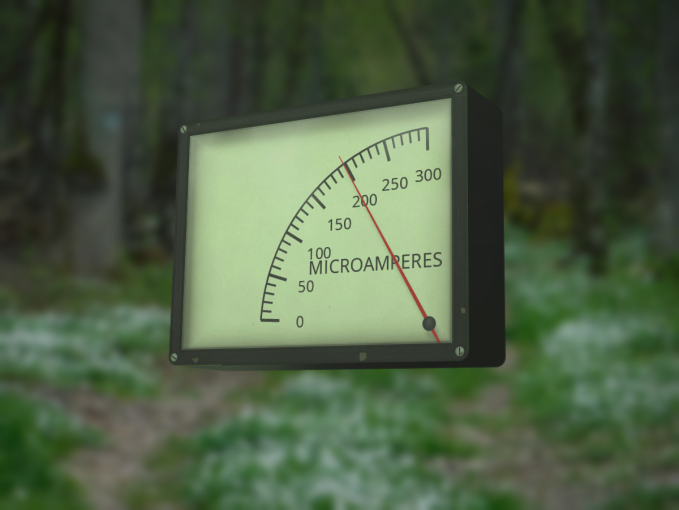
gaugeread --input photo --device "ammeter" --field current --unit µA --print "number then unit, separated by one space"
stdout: 200 µA
